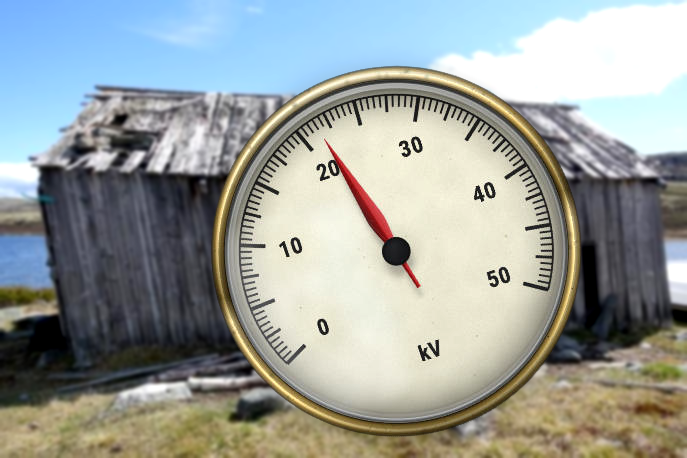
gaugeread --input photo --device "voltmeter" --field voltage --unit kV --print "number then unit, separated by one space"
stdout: 21.5 kV
